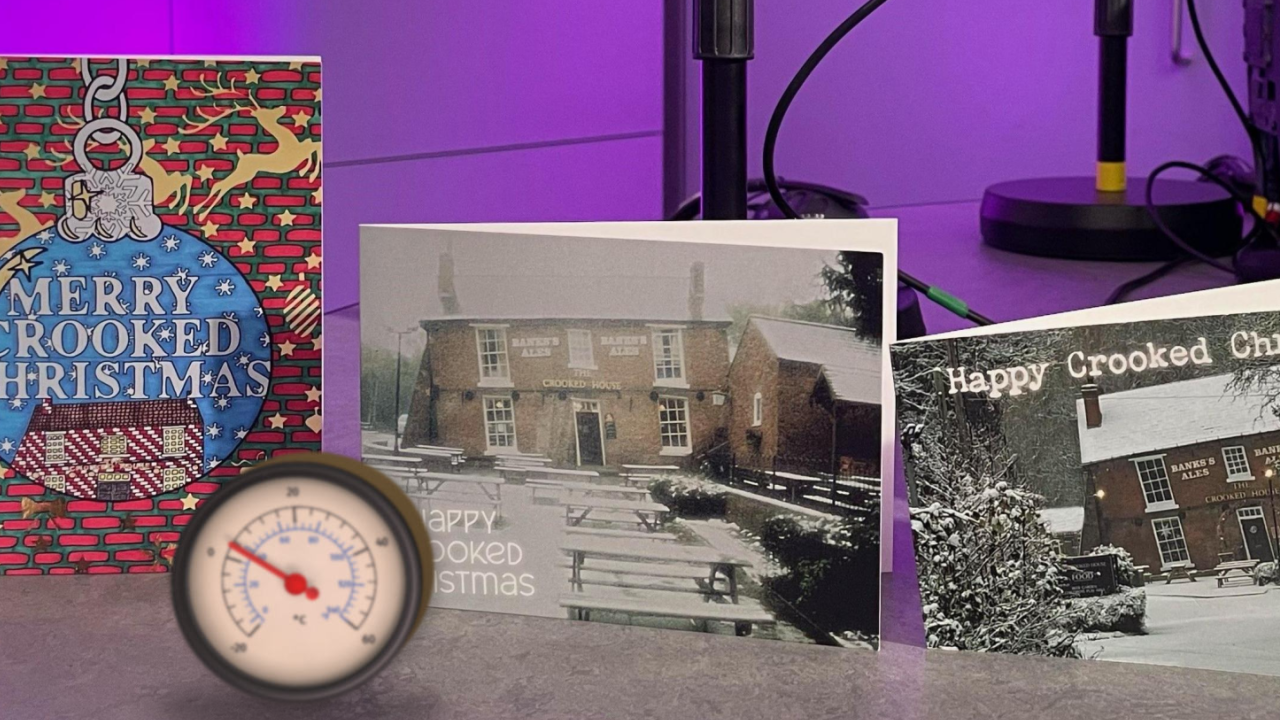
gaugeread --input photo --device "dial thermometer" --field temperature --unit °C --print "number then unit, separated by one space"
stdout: 4 °C
